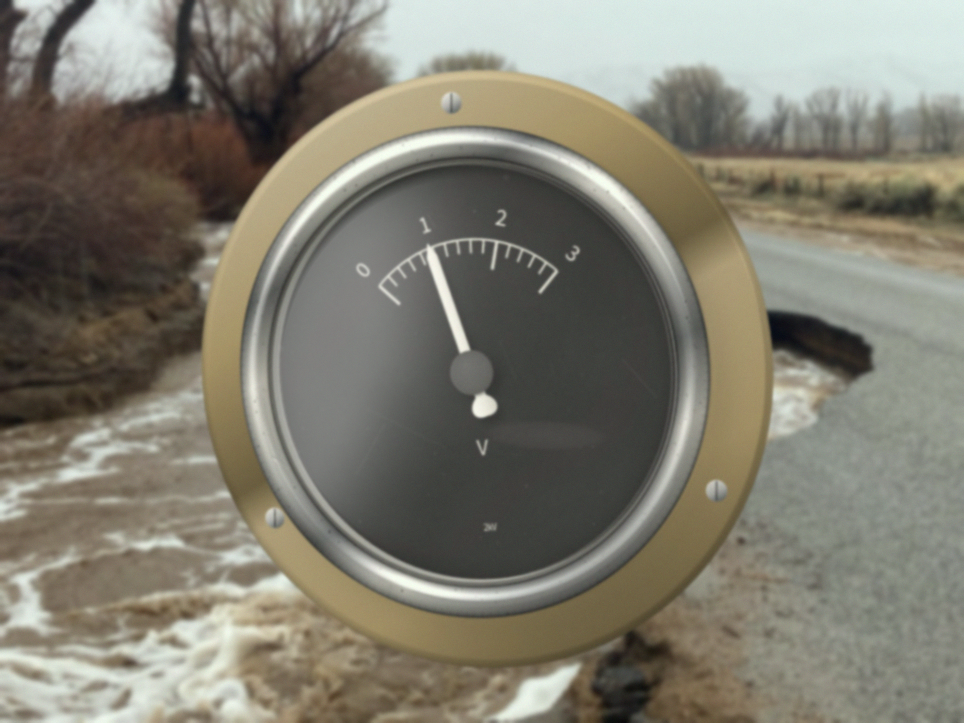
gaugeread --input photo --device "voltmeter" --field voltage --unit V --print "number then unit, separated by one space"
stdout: 1 V
